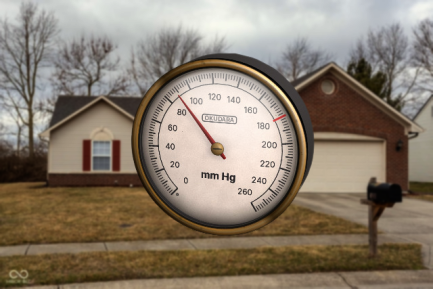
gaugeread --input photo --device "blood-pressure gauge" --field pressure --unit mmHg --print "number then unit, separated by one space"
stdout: 90 mmHg
